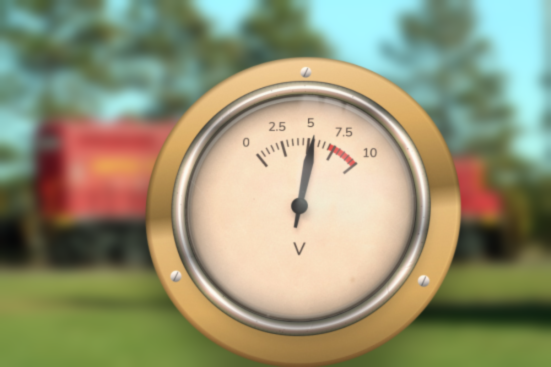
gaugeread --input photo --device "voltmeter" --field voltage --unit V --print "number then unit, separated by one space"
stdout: 5.5 V
